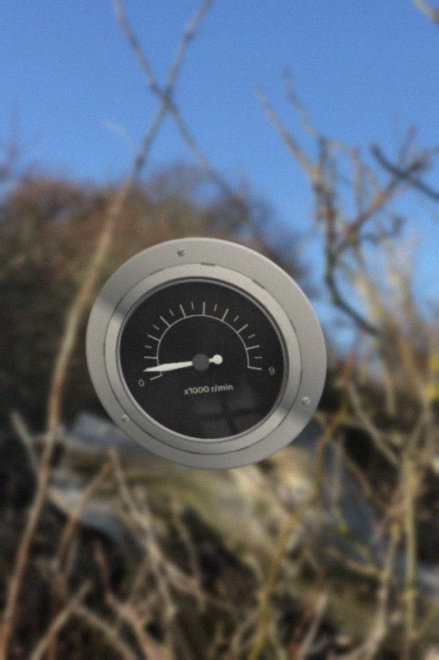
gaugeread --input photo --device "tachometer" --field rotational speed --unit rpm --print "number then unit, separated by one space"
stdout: 500 rpm
